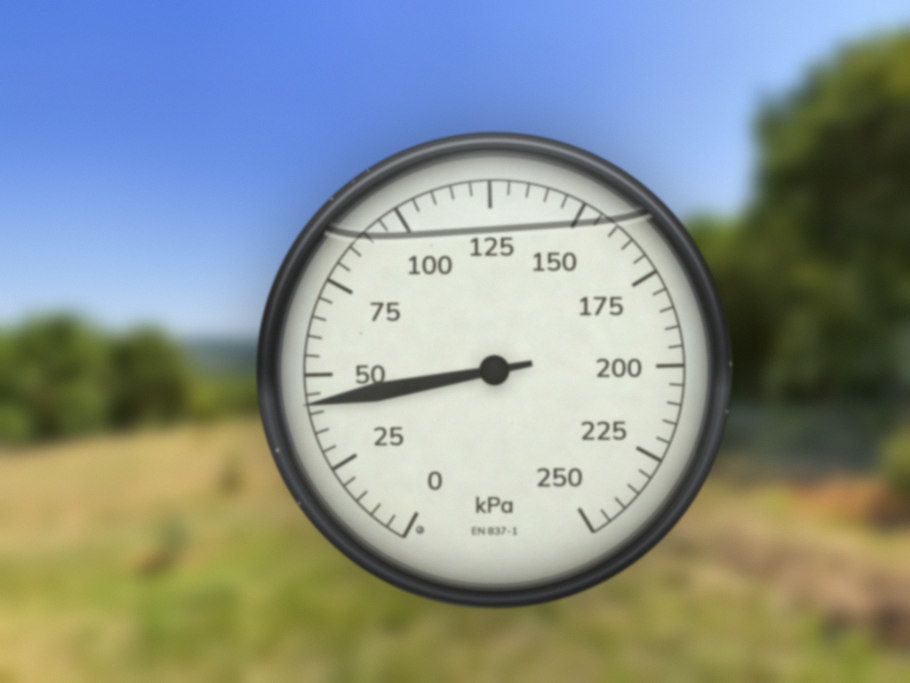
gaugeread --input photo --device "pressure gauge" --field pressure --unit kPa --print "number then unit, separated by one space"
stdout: 42.5 kPa
